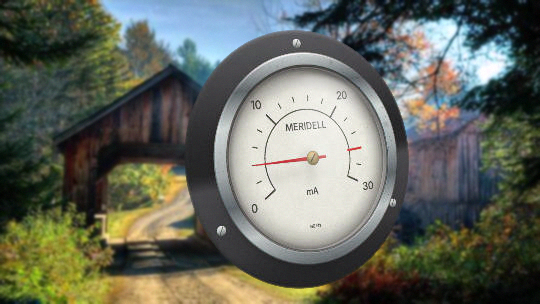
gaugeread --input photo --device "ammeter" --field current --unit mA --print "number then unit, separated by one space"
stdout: 4 mA
